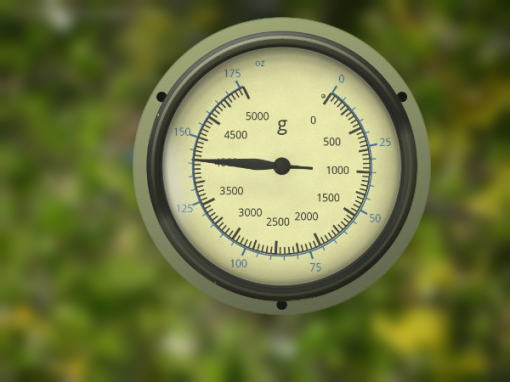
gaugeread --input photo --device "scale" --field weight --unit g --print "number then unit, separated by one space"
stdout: 4000 g
